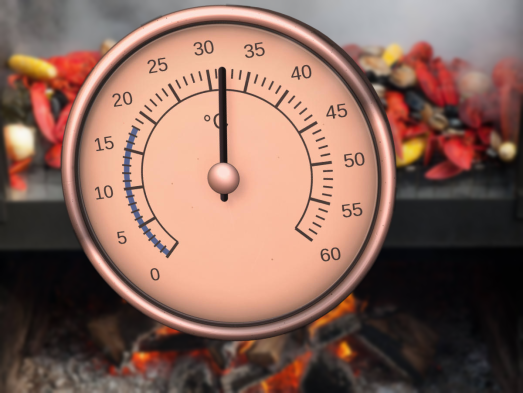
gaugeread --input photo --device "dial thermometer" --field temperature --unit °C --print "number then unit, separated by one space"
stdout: 32 °C
